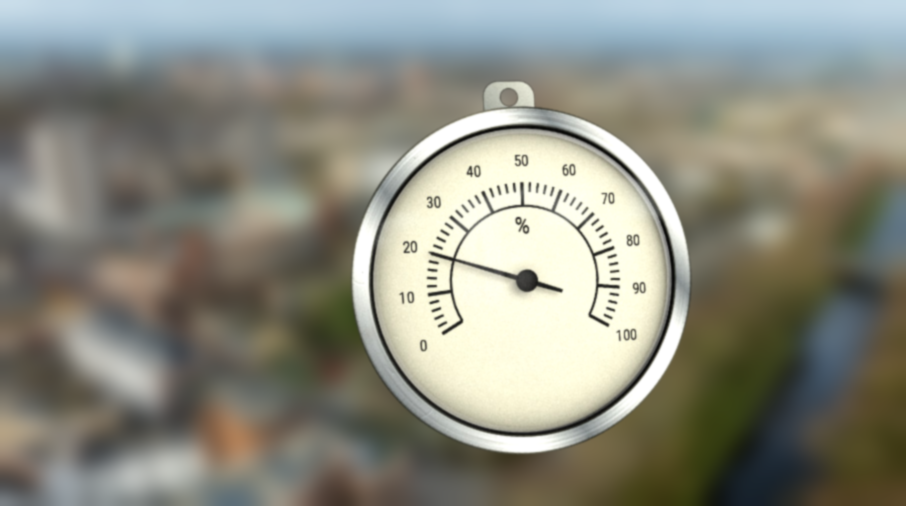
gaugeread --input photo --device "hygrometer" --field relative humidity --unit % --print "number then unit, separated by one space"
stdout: 20 %
